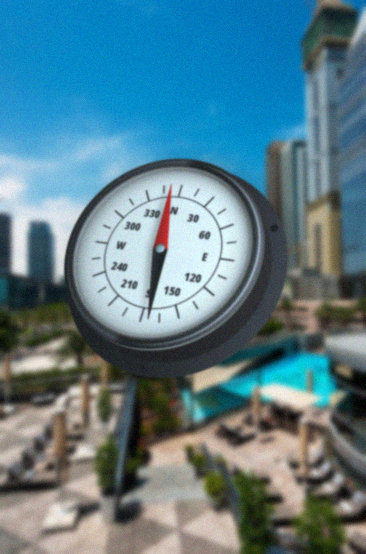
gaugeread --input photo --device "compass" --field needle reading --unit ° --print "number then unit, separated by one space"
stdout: 352.5 °
